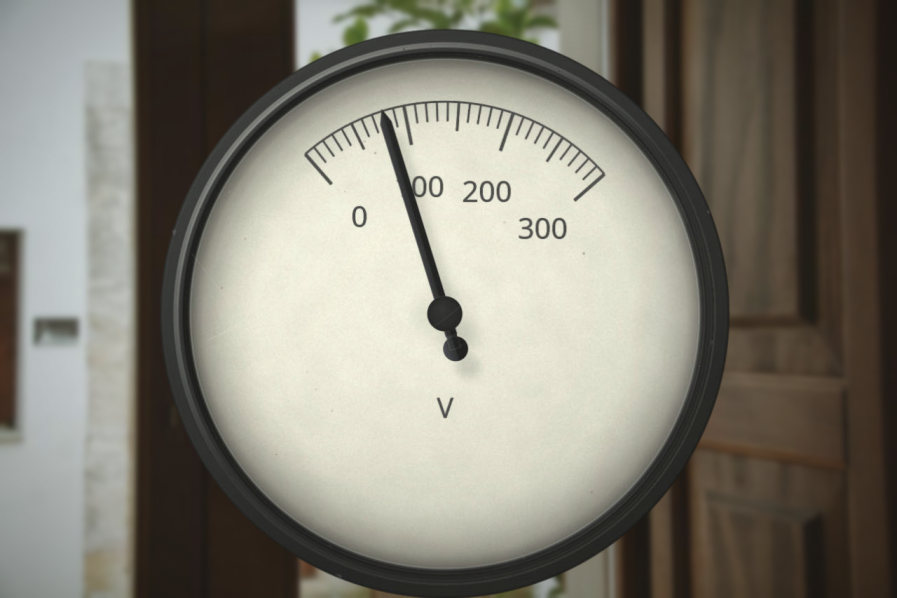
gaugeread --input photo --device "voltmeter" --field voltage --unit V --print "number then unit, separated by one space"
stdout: 80 V
